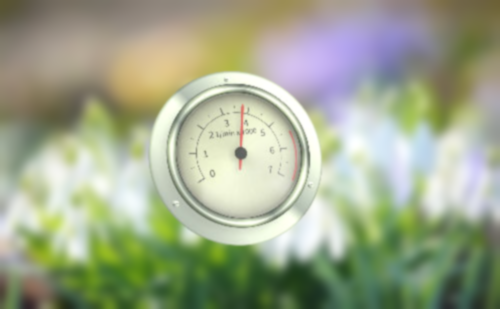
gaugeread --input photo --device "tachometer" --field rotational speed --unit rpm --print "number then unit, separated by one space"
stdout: 3750 rpm
